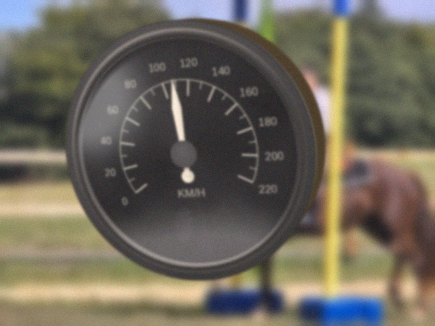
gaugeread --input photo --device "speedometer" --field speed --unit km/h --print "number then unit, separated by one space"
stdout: 110 km/h
